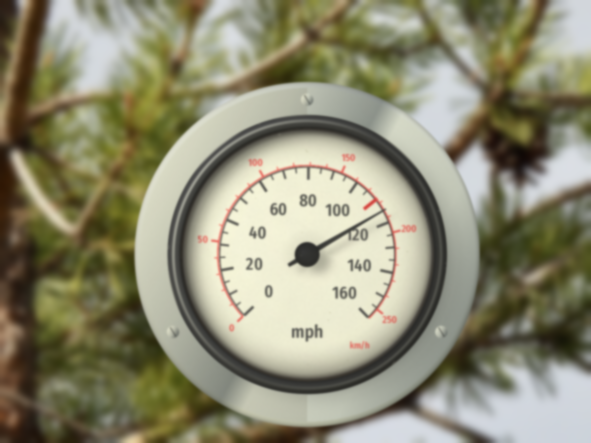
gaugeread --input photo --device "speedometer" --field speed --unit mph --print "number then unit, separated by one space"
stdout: 115 mph
